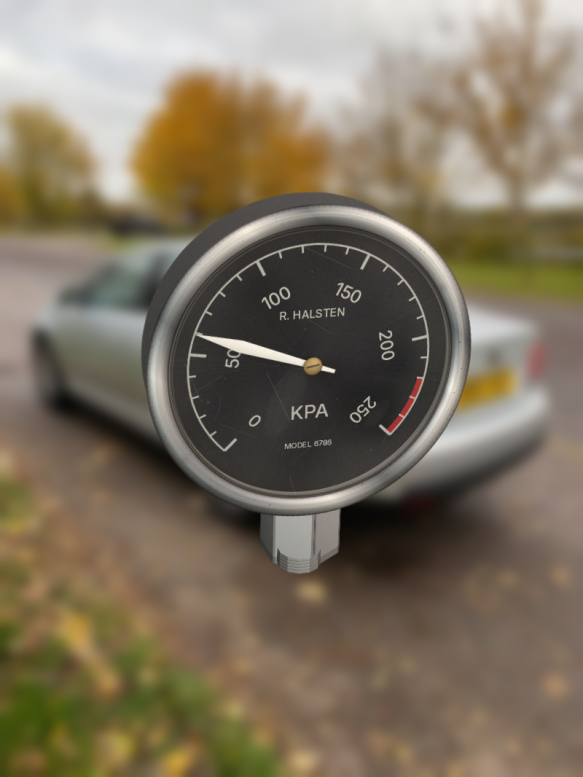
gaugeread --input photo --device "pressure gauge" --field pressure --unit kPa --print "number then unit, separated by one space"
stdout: 60 kPa
